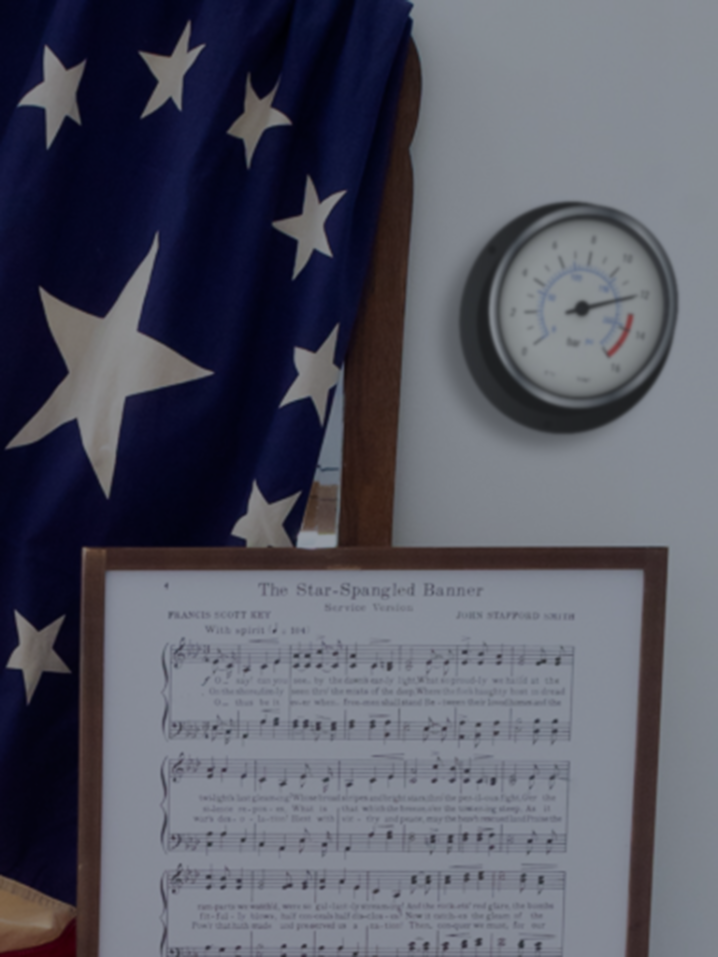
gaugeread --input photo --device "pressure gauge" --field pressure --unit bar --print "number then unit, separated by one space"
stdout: 12 bar
